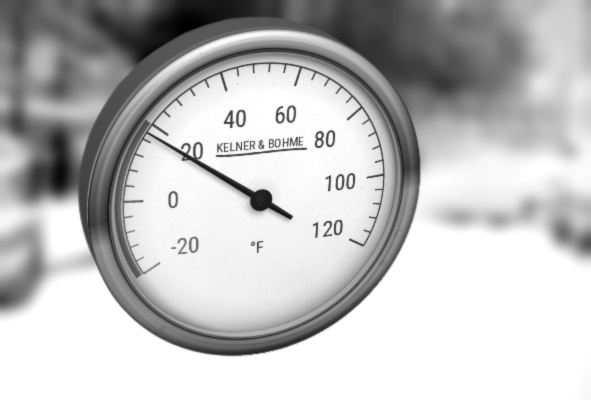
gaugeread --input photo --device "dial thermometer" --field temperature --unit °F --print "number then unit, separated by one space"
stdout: 18 °F
